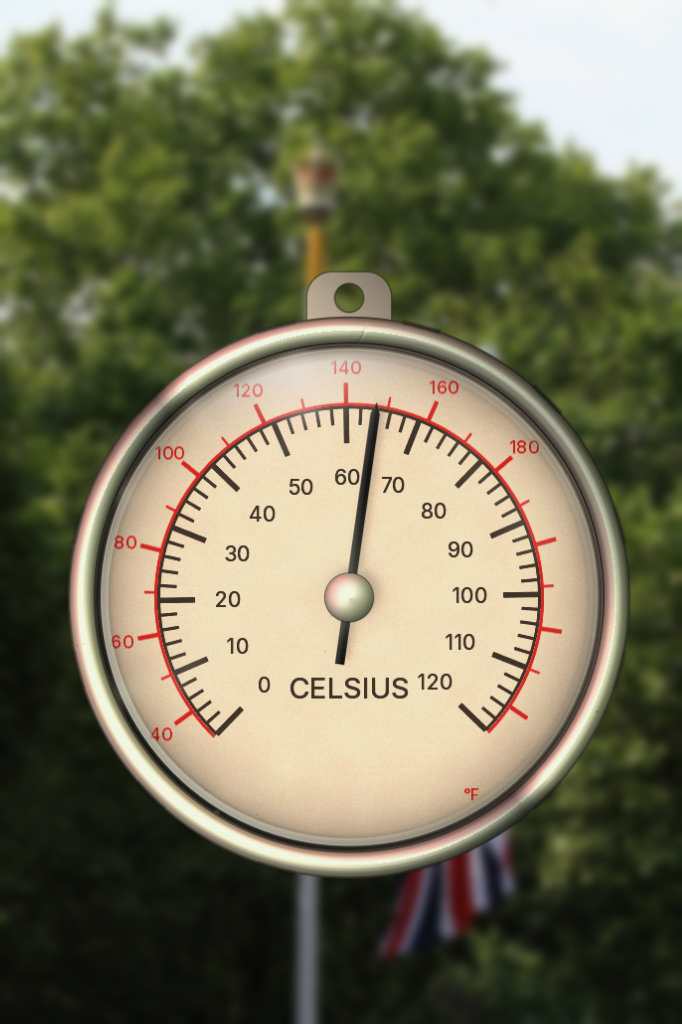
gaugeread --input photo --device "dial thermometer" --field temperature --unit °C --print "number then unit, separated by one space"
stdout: 64 °C
